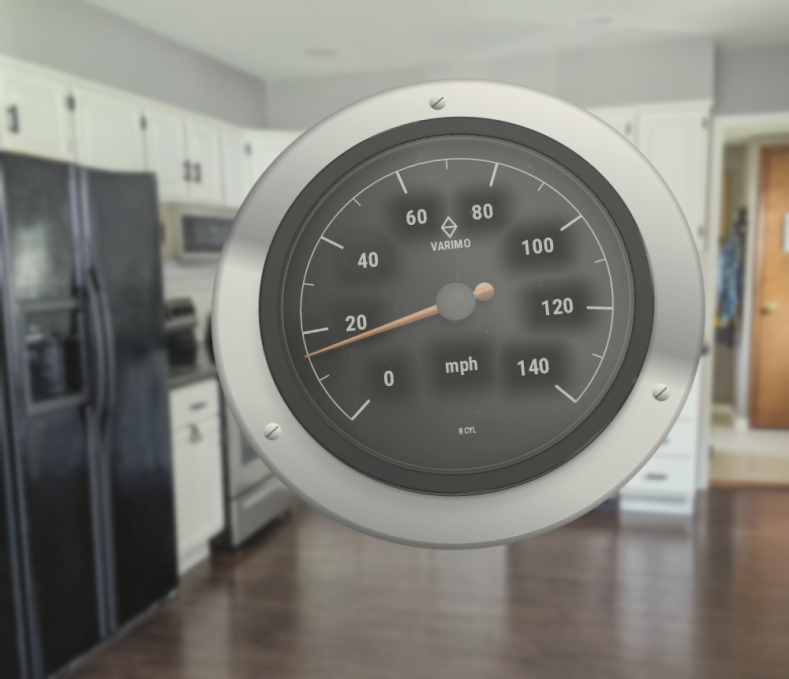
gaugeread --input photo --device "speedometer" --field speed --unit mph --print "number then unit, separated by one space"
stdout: 15 mph
